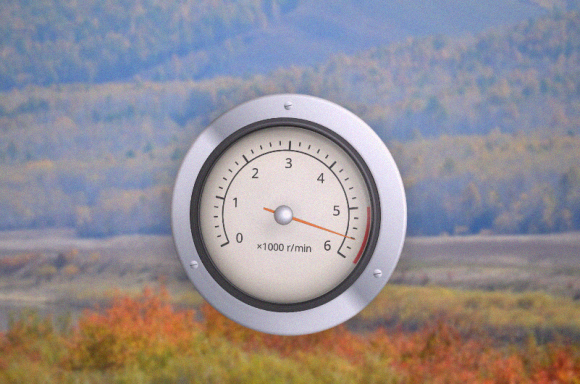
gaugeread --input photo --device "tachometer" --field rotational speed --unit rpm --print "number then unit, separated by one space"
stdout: 5600 rpm
